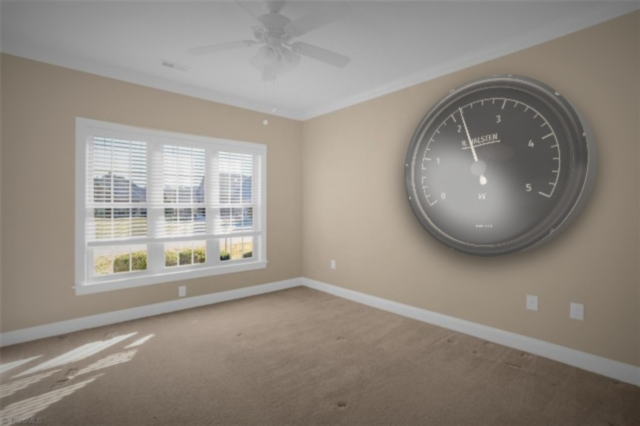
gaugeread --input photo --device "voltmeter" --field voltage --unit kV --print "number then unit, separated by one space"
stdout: 2.2 kV
